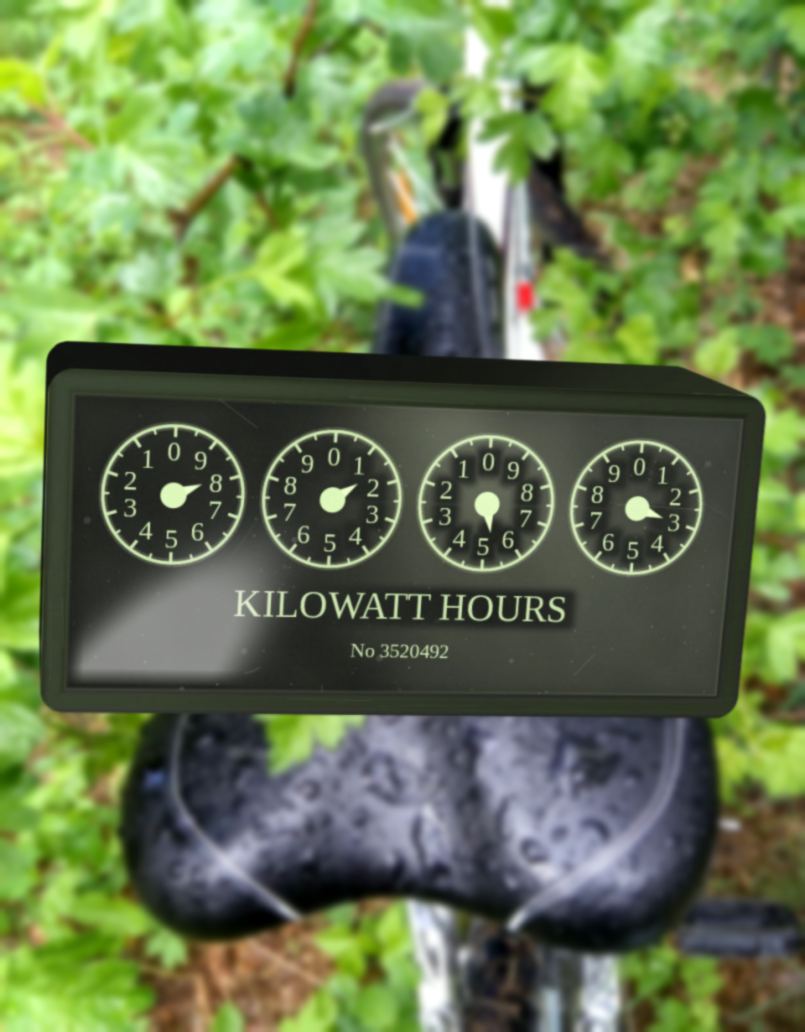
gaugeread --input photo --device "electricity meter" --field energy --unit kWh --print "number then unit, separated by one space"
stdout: 8153 kWh
